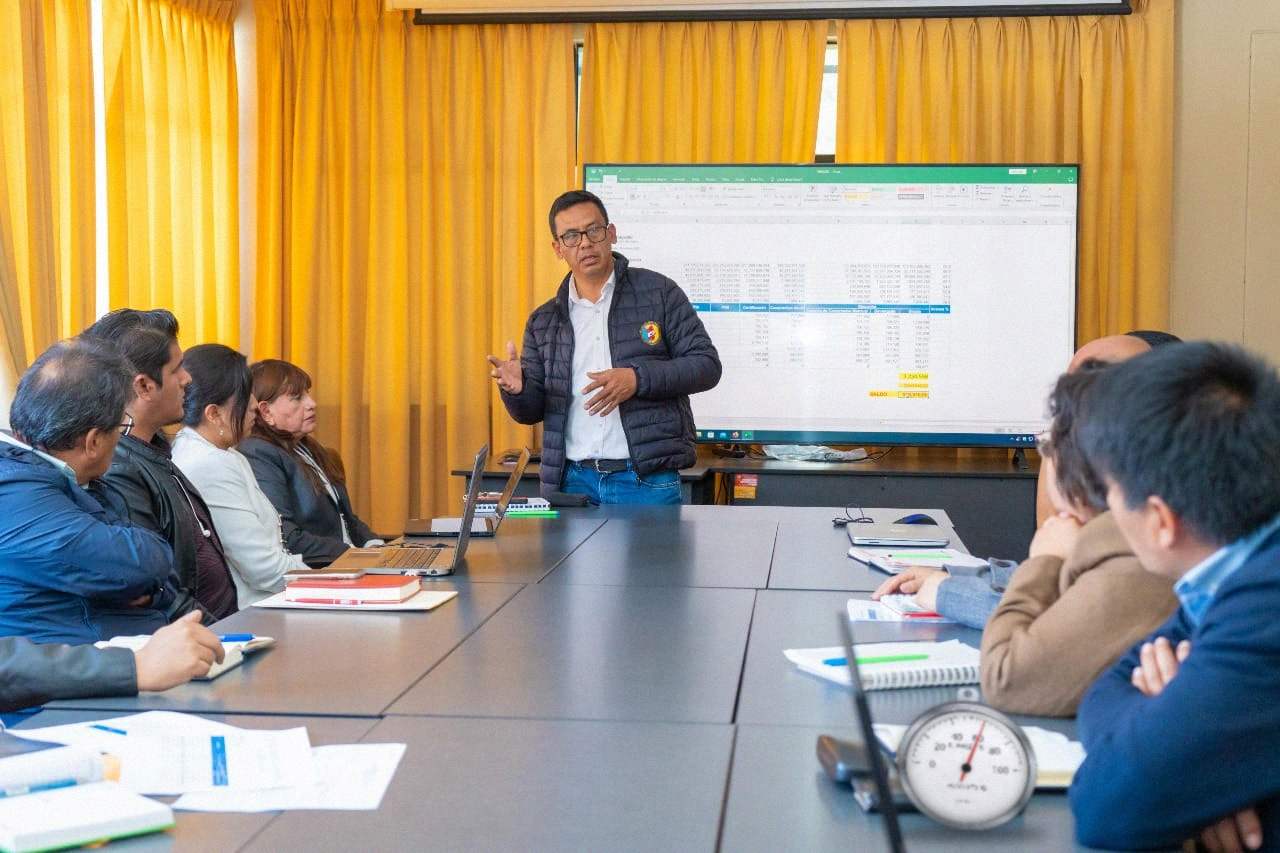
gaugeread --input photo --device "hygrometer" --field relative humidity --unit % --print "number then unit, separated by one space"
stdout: 60 %
